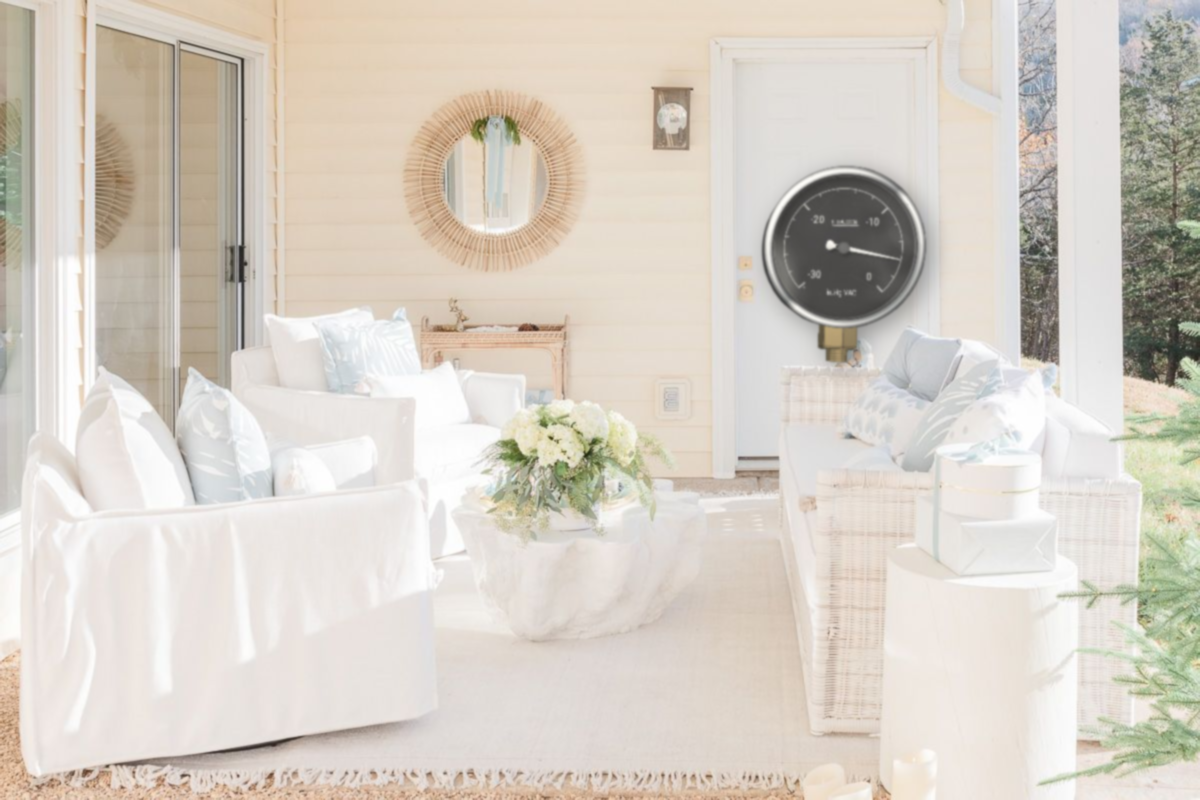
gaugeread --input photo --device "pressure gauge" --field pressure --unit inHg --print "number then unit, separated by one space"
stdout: -4 inHg
